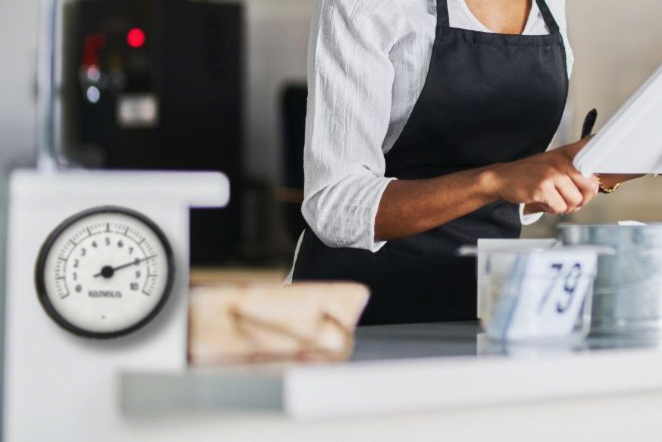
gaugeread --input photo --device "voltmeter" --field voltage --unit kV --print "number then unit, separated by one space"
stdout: 8 kV
